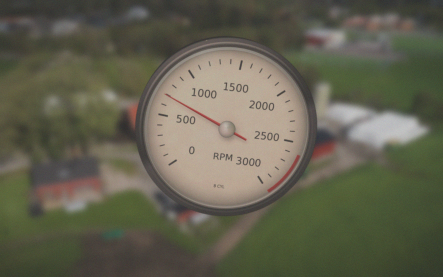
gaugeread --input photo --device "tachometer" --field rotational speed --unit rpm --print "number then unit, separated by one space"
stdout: 700 rpm
